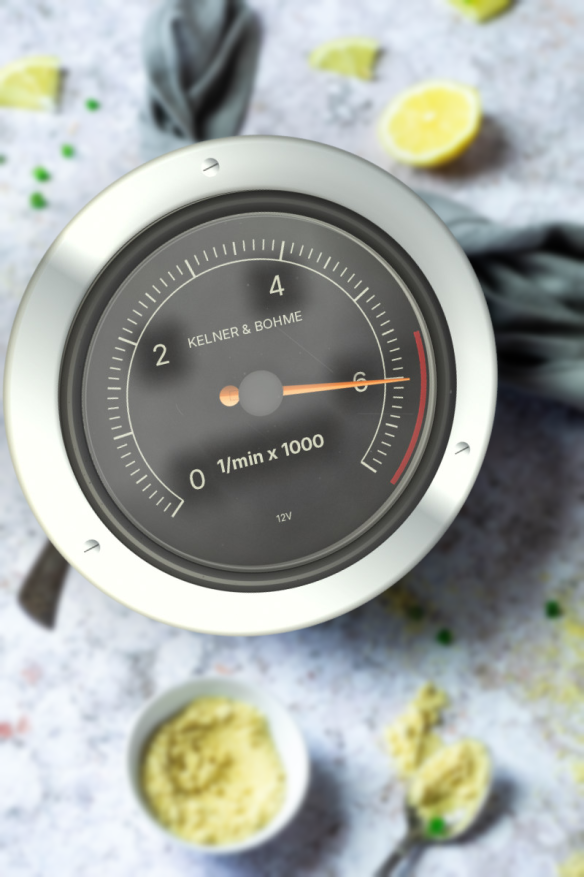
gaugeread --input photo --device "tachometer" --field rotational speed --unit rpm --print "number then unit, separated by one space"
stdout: 6000 rpm
